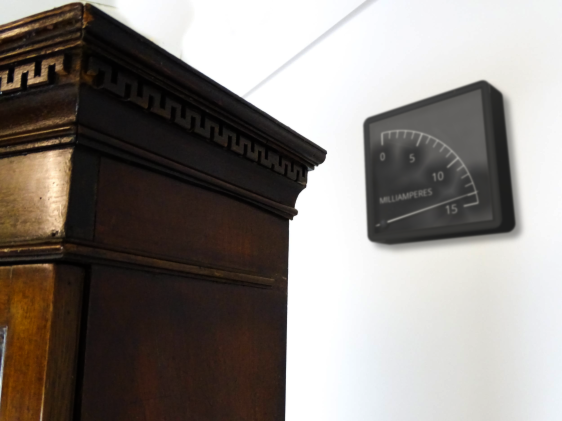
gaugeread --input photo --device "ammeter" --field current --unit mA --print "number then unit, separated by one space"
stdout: 14 mA
